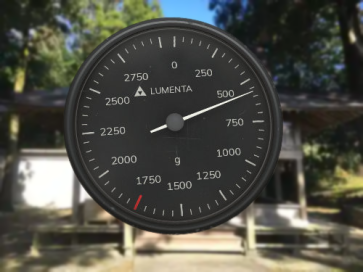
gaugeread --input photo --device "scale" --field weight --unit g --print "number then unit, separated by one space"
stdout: 575 g
